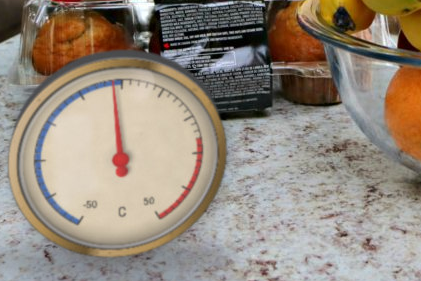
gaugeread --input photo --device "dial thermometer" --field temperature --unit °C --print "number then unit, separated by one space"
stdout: -2 °C
